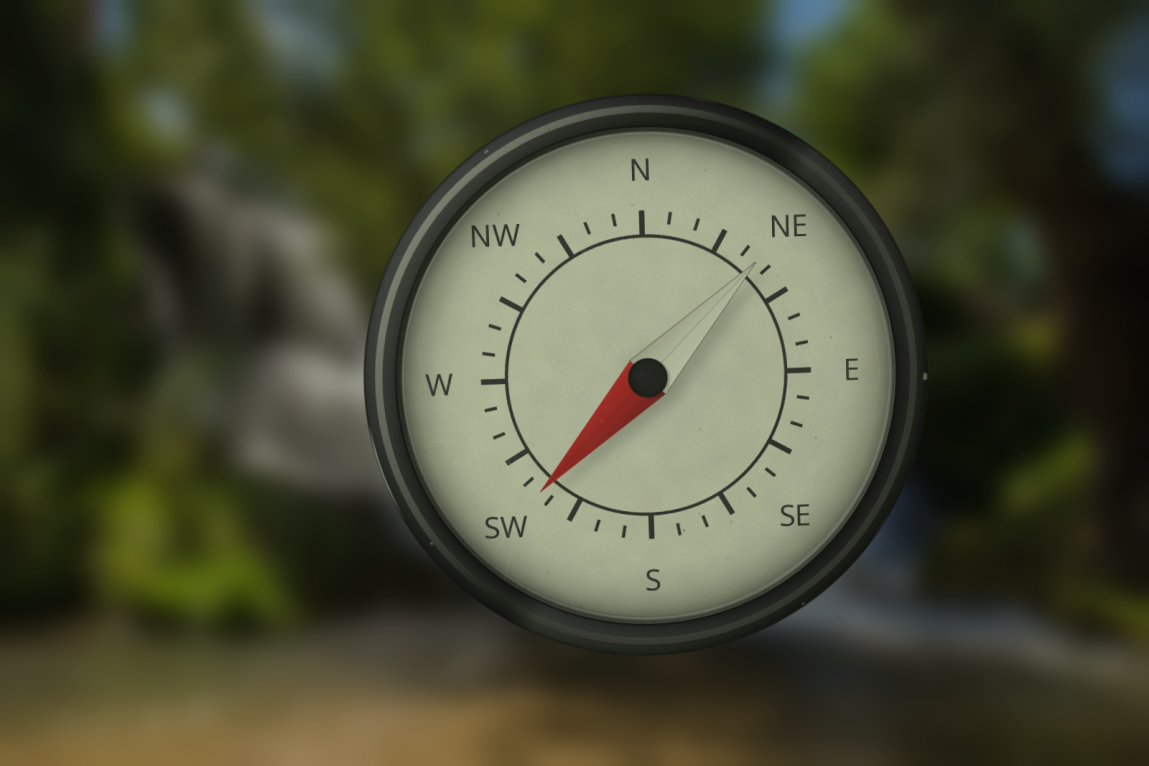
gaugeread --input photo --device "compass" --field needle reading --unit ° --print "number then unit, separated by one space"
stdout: 225 °
